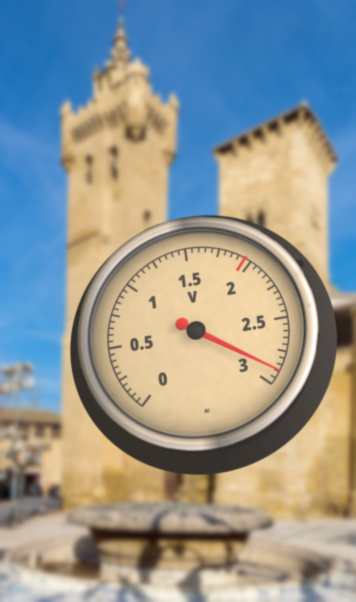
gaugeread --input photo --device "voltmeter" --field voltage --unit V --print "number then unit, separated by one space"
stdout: 2.9 V
